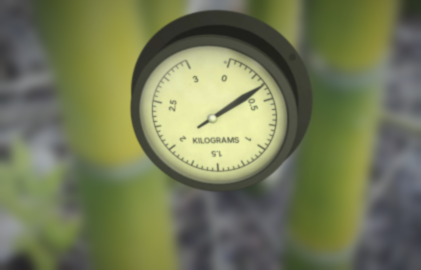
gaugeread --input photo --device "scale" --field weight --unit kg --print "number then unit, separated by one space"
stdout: 0.35 kg
